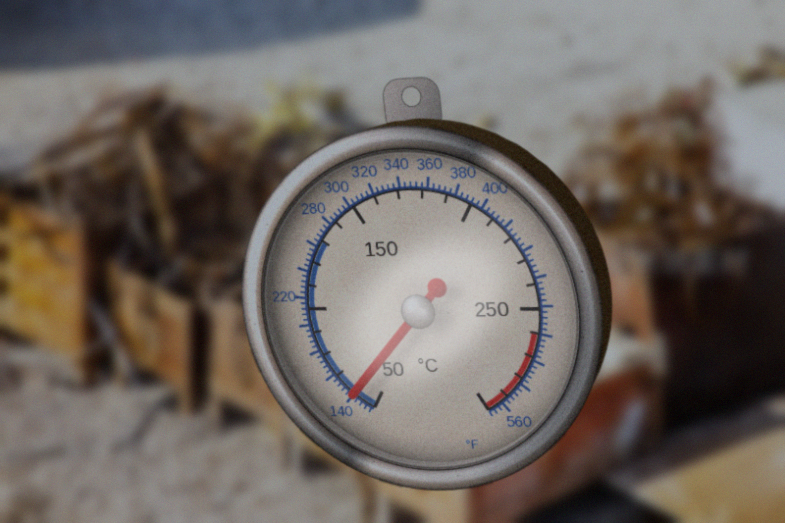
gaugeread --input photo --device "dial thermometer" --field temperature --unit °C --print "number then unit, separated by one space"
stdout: 60 °C
